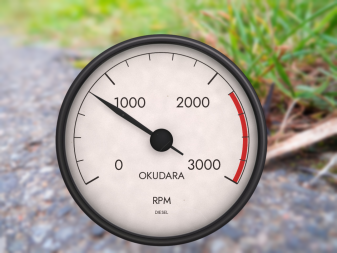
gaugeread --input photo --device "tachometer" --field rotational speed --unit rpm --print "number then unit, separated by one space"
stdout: 800 rpm
